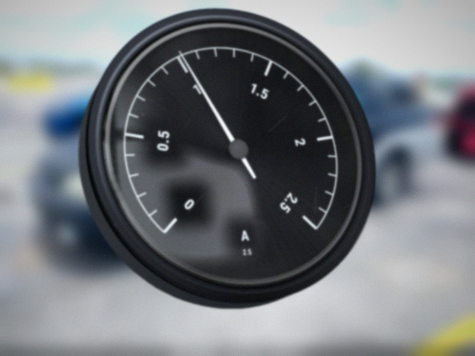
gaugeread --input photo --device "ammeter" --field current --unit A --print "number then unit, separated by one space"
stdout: 1 A
